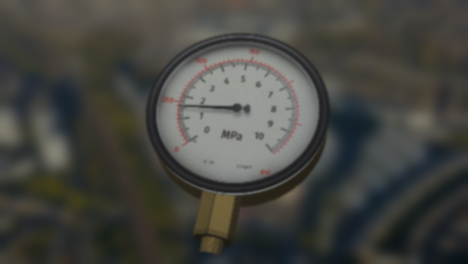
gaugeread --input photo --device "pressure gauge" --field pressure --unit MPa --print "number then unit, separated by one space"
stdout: 1.5 MPa
